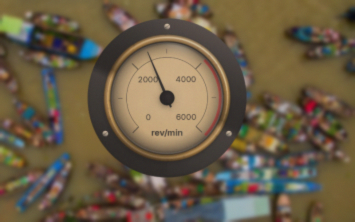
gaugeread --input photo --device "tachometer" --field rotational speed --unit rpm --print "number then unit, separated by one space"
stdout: 2500 rpm
